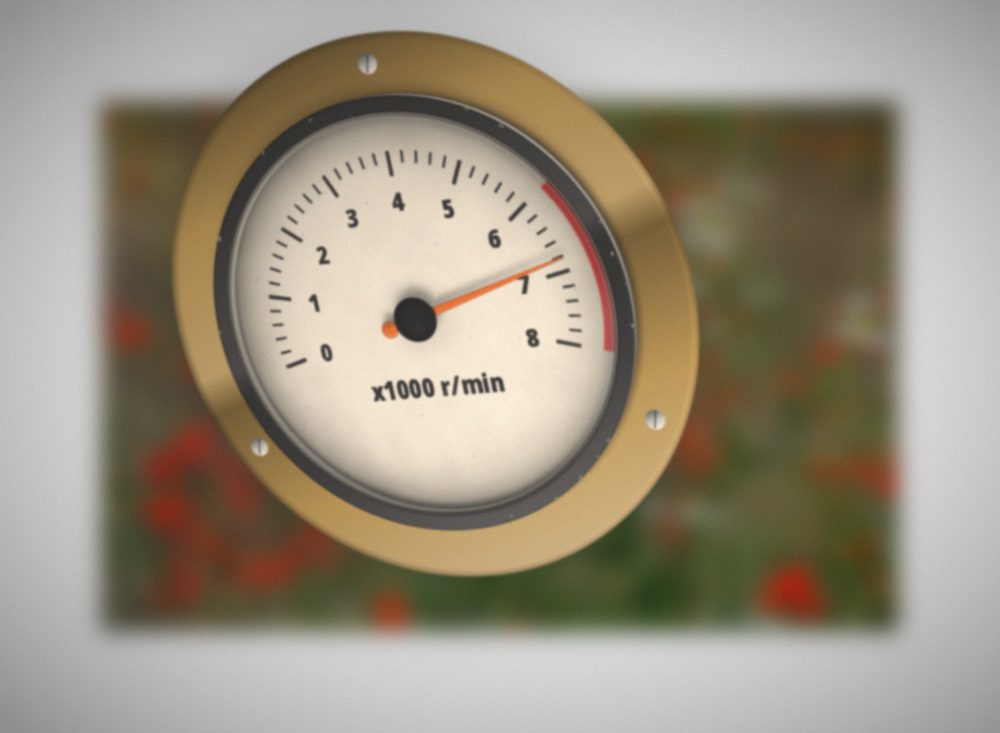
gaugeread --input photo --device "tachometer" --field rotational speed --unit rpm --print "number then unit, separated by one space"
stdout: 6800 rpm
